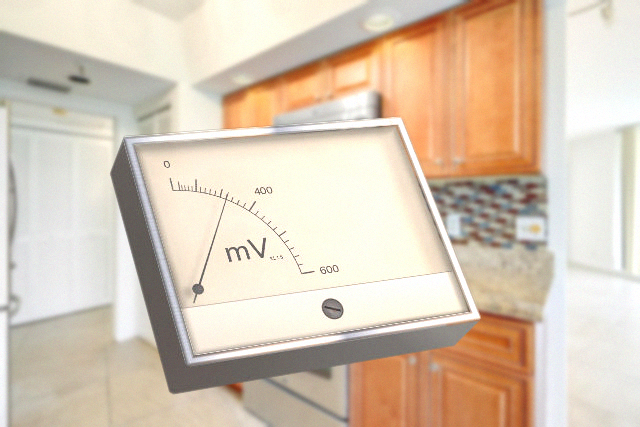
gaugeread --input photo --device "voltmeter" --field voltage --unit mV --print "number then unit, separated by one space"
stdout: 320 mV
